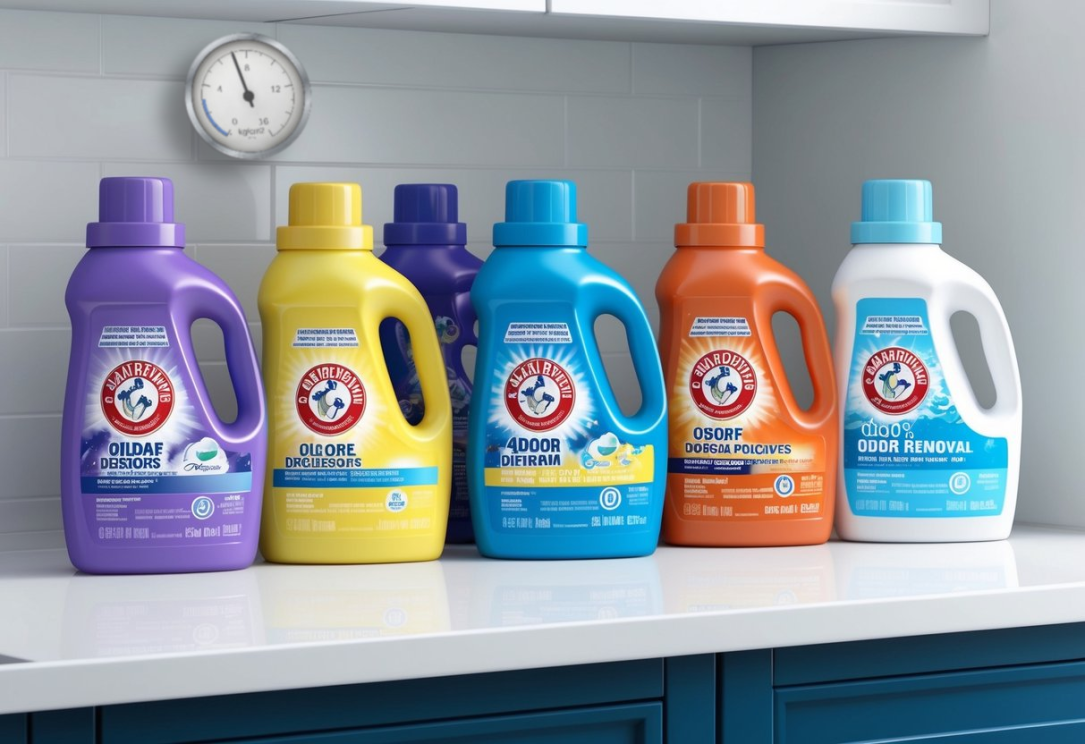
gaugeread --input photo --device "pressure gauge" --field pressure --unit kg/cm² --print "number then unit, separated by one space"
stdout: 7 kg/cm²
